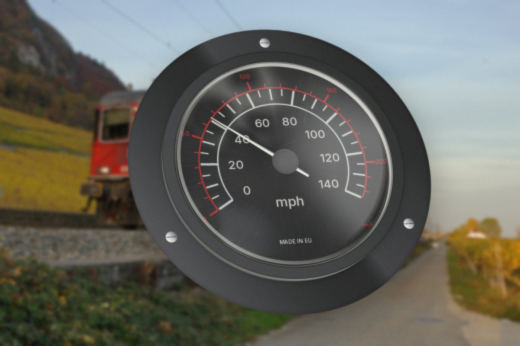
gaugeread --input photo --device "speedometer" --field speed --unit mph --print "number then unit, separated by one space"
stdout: 40 mph
